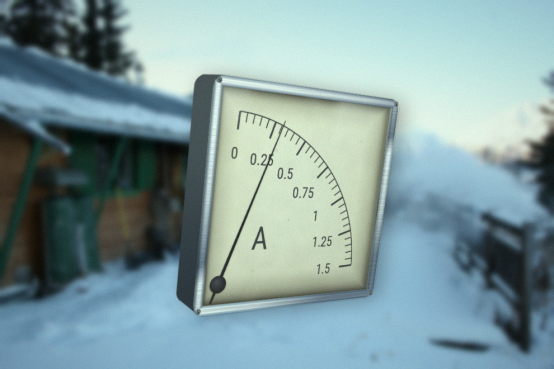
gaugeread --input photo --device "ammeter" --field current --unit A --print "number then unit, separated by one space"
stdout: 0.3 A
